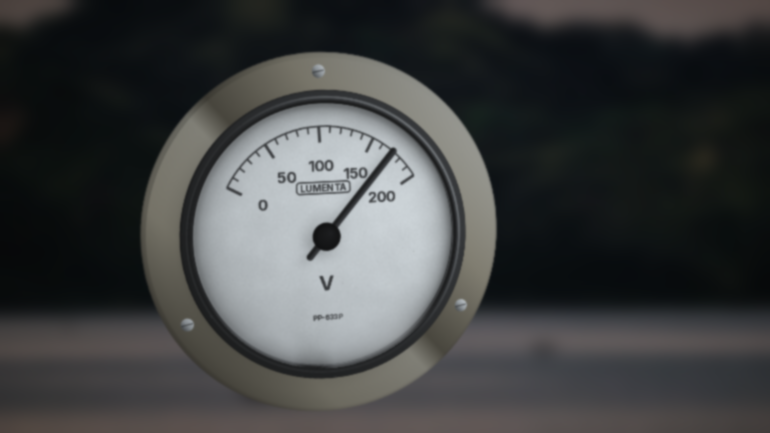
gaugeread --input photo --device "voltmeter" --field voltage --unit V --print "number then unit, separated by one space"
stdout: 170 V
